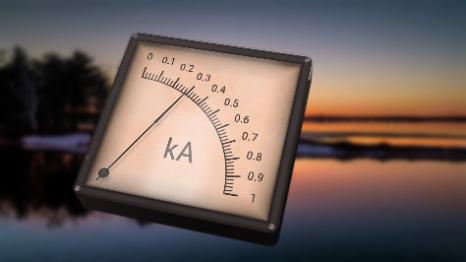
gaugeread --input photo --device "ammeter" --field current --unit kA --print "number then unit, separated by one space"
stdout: 0.3 kA
